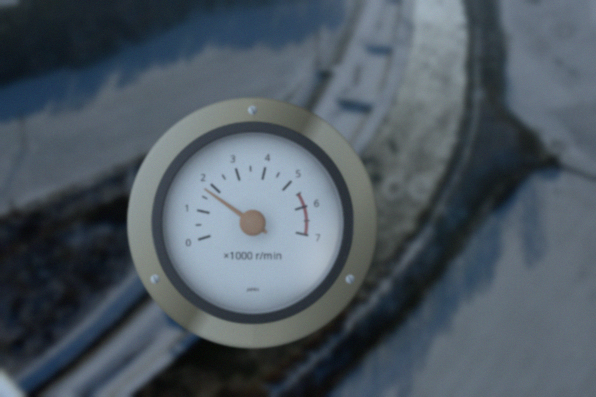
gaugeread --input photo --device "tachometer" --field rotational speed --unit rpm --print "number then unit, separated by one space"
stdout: 1750 rpm
